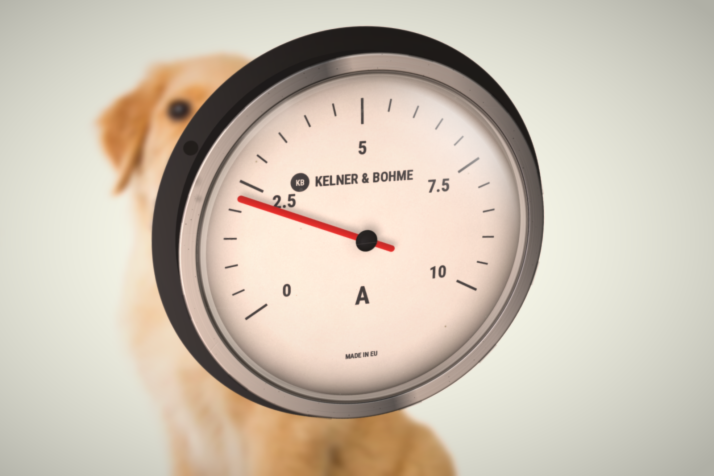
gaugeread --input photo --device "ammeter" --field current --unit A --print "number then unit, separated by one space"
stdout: 2.25 A
